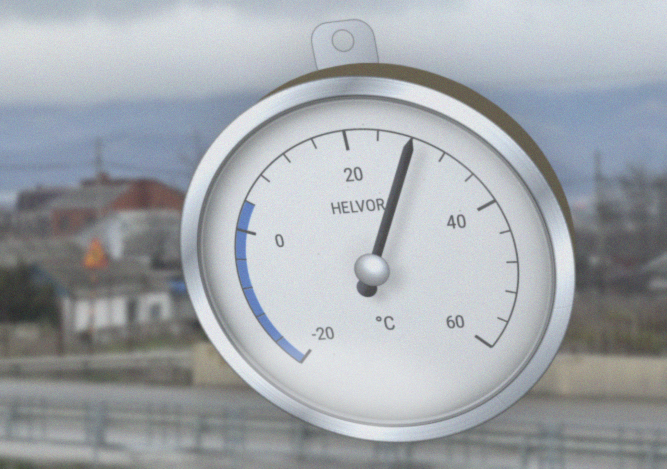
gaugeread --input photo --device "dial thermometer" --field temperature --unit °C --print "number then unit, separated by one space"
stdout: 28 °C
